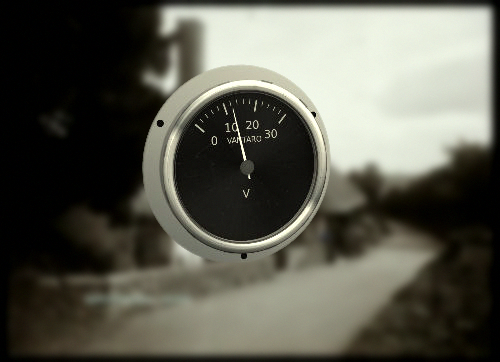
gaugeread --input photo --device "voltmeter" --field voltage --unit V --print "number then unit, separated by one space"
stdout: 12 V
